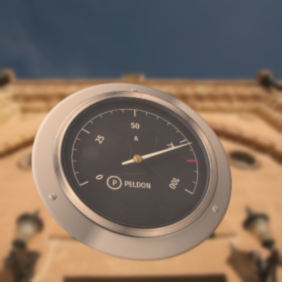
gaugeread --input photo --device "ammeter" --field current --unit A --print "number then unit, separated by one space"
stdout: 77.5 A
